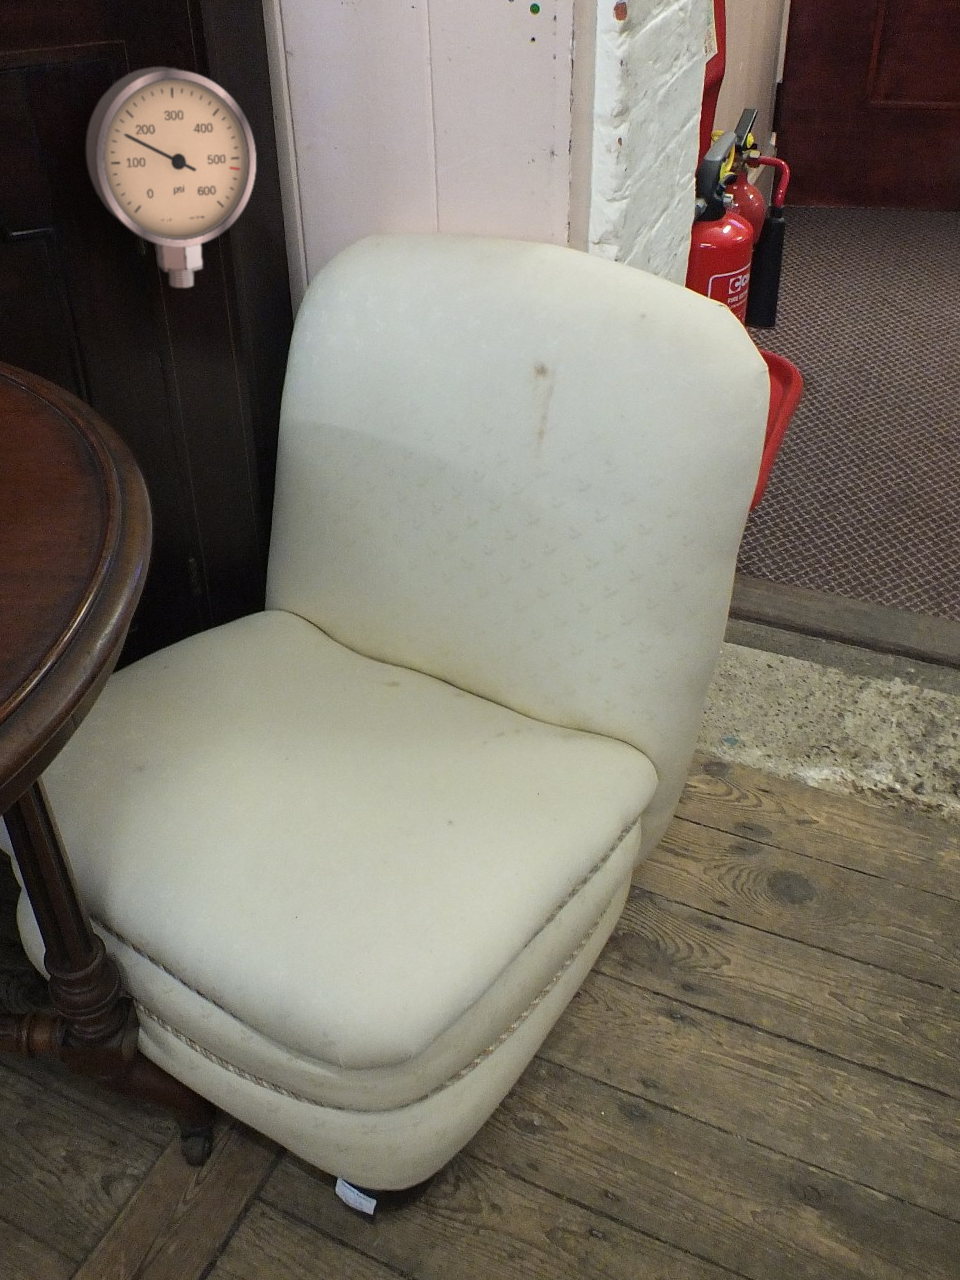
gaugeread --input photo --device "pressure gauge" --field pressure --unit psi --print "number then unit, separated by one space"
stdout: 160 psi
